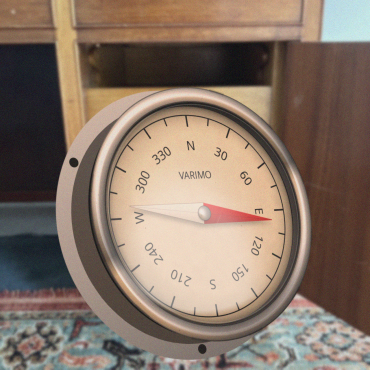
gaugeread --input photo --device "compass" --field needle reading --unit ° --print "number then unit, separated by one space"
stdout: 97.5 °
